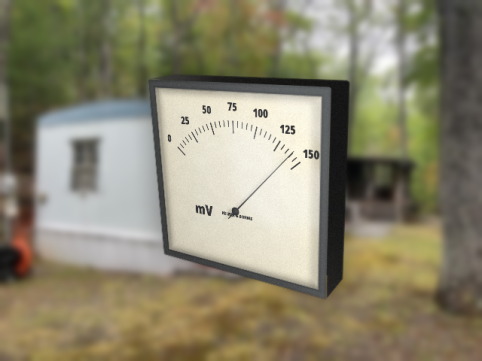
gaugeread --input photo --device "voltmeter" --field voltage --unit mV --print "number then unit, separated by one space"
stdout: 140 mV
